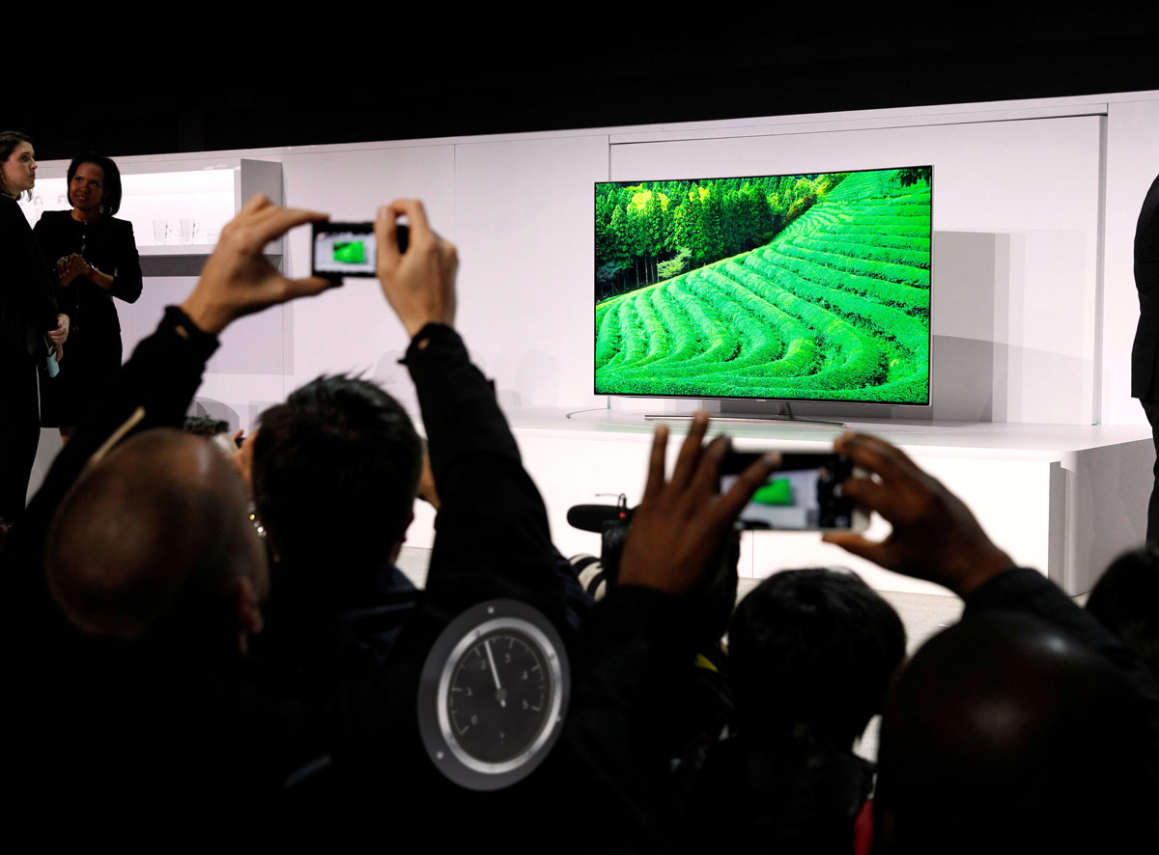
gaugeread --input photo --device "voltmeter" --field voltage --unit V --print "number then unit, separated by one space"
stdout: 2.25 V
